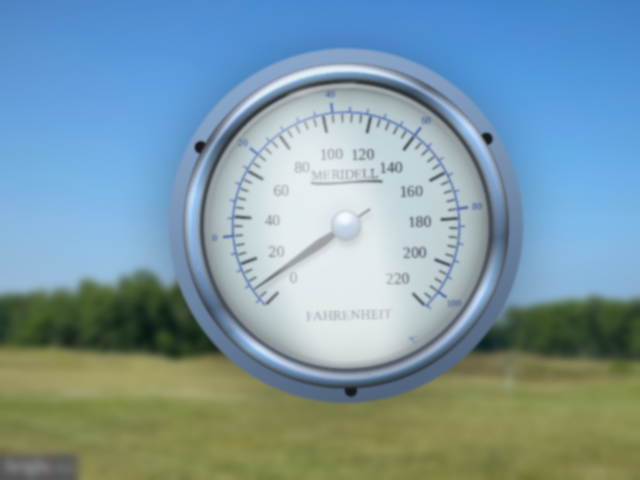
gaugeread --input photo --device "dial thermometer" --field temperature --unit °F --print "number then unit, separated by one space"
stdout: 8 °F
